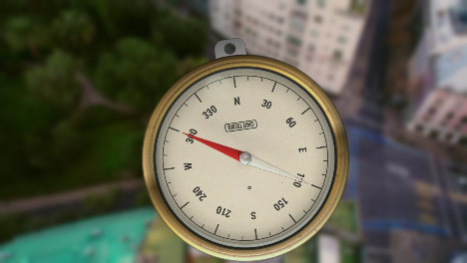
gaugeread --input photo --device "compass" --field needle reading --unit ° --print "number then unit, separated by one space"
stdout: 300 °
